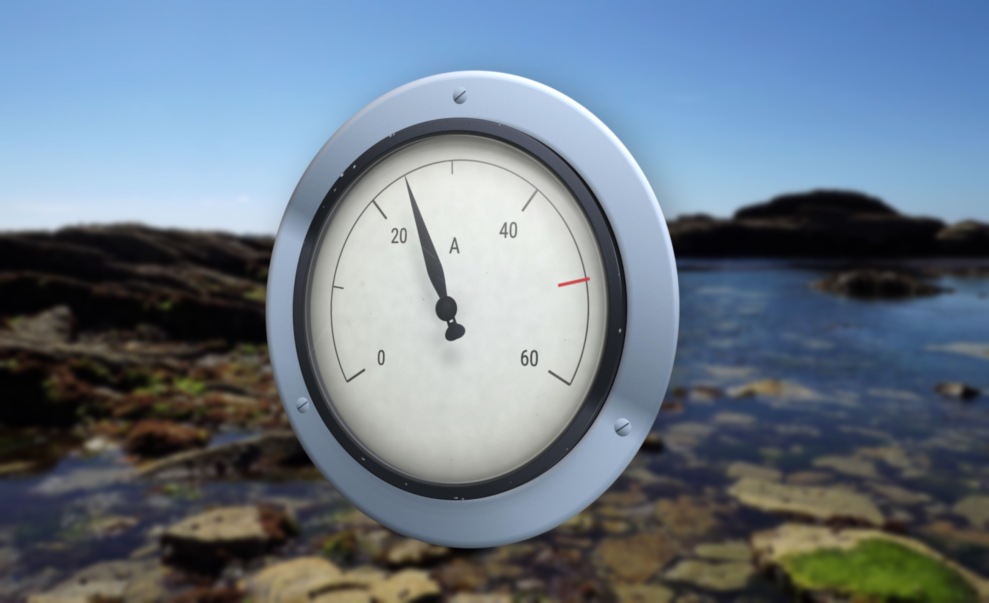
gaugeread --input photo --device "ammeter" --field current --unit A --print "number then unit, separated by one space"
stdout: 25 A
